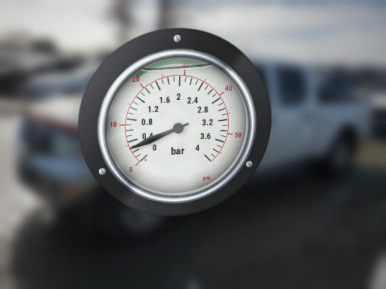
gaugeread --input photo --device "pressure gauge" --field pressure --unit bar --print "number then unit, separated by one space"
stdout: 0.3 bar
